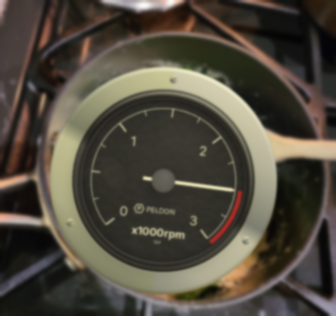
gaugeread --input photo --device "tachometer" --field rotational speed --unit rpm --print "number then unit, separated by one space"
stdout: 2500 rpm
